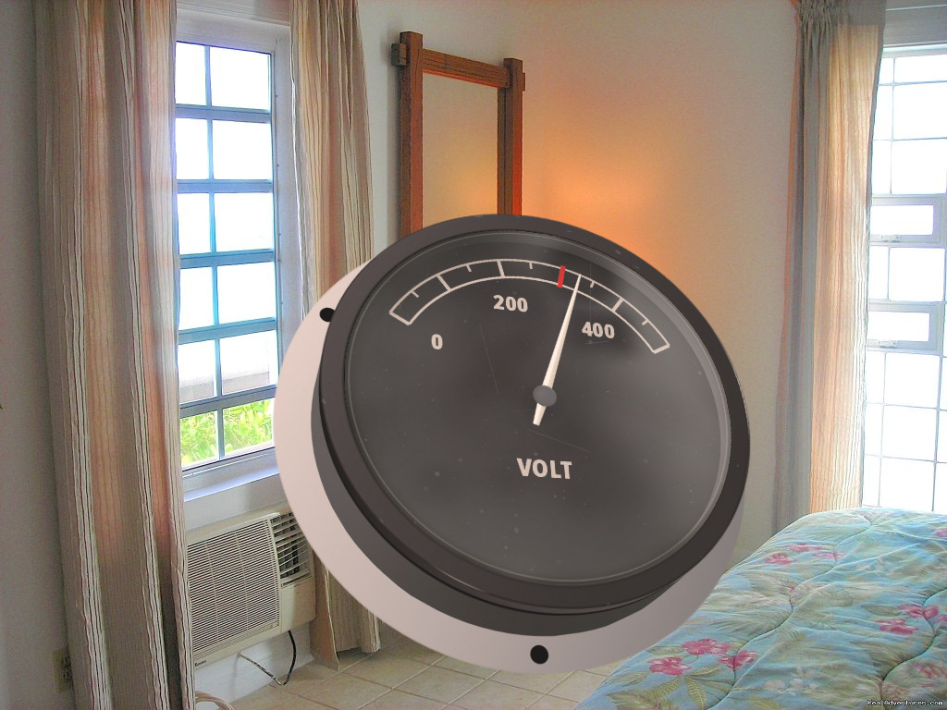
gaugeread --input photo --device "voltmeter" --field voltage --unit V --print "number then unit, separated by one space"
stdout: 325 V
